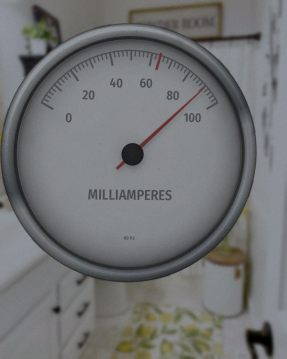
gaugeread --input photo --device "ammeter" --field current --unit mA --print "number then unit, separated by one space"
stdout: 90 mA
